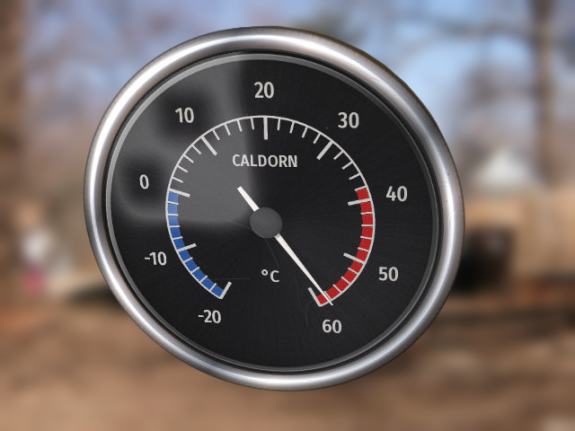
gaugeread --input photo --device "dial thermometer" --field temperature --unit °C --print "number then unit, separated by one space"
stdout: 58 °C
